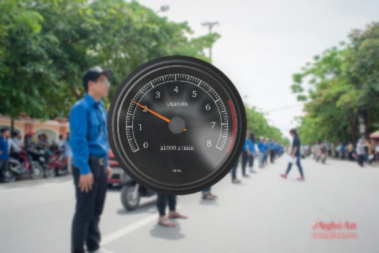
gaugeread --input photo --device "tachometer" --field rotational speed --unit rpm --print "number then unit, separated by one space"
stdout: 2000 rpm
